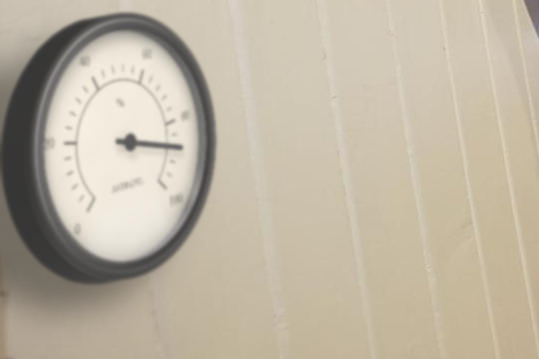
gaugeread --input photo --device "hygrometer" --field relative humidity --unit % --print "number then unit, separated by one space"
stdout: 88 %
